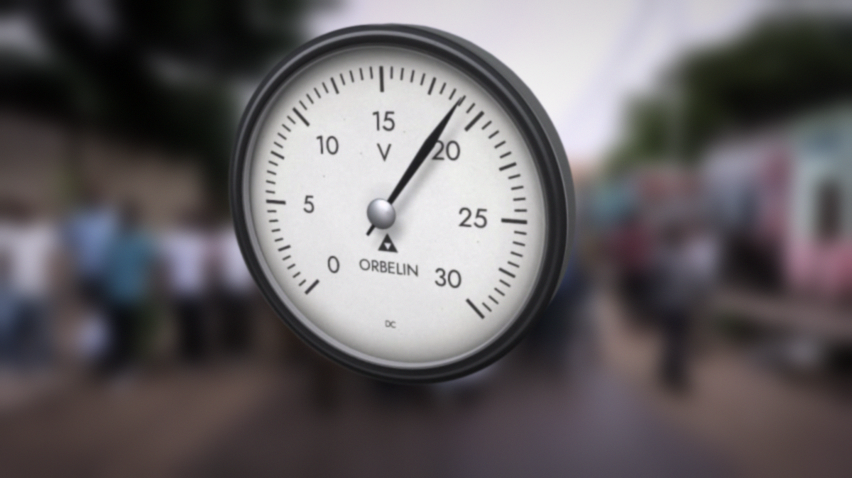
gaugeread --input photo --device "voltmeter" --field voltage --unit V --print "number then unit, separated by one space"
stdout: 19 V
